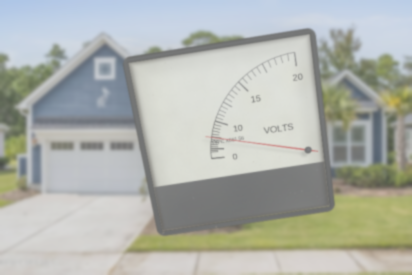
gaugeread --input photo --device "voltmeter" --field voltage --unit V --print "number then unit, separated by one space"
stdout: 7.5 V
